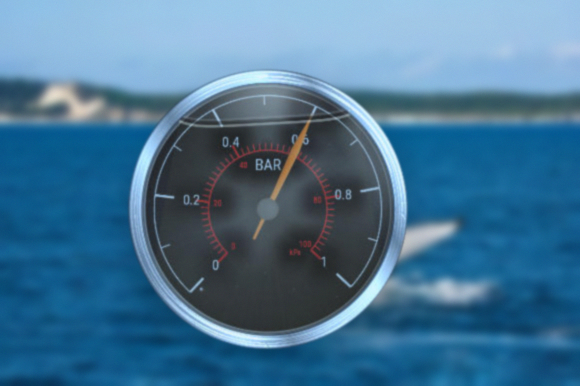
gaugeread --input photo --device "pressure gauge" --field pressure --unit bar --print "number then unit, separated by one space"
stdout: 0.6 bar
